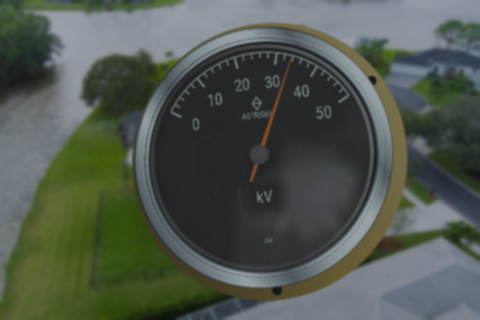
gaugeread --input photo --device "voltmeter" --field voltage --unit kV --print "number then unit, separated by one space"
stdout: 34 kV
